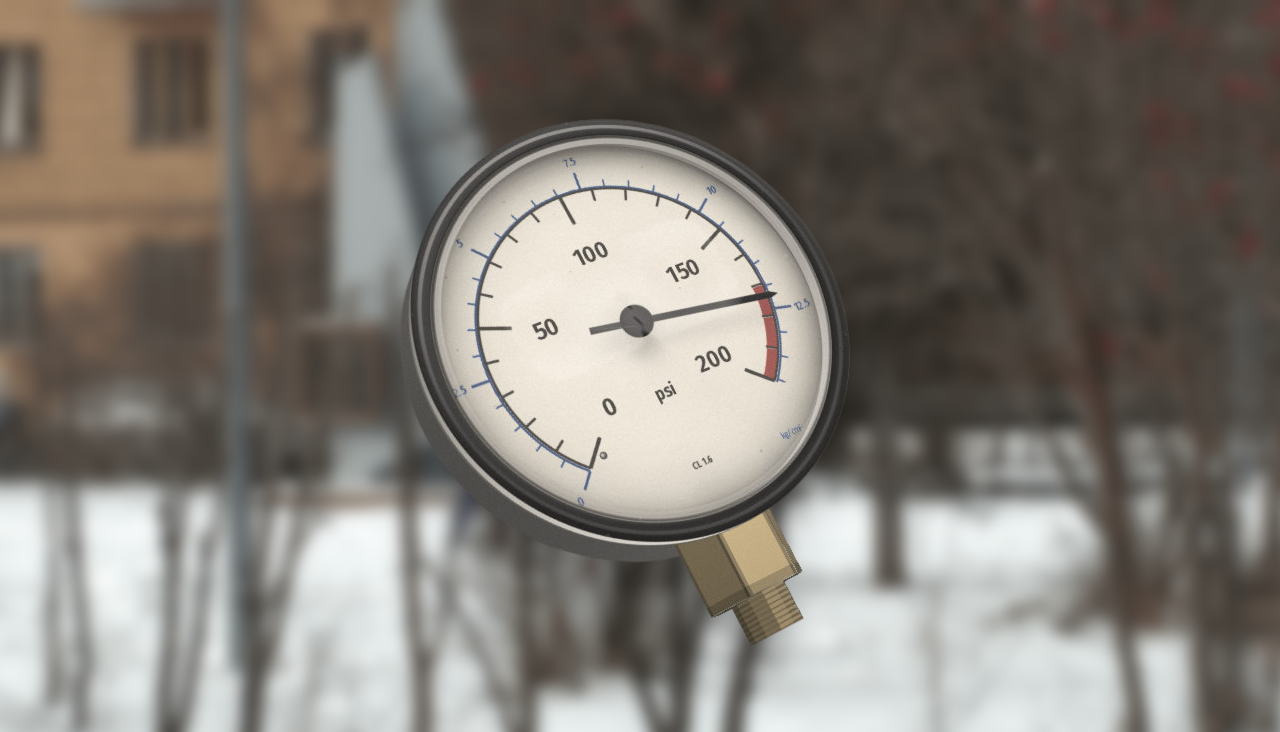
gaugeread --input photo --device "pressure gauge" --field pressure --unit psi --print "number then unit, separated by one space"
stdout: 175 psi
